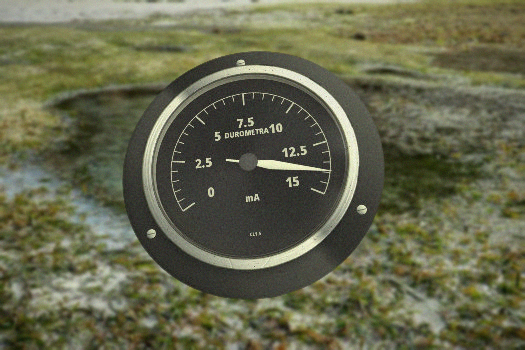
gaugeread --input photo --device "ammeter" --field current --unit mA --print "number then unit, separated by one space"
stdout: 14 mA
